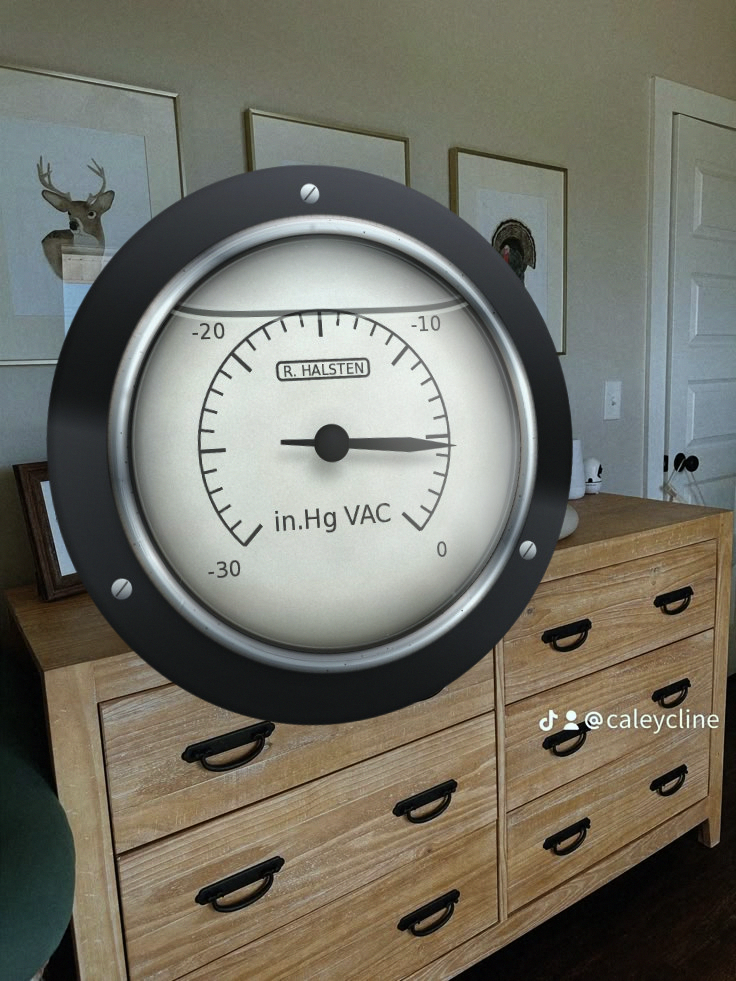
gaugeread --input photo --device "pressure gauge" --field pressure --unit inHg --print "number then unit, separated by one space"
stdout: -4.5 inHg
